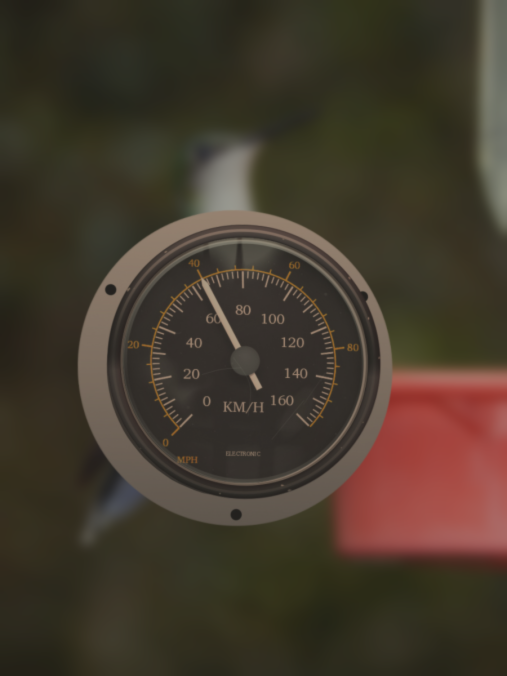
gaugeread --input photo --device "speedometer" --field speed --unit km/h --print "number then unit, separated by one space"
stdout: 64 km/h
